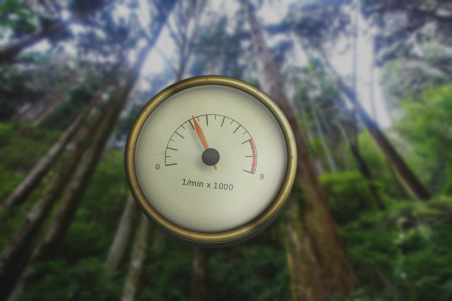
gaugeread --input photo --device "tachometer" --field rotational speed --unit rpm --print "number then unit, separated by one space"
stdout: 3250 rpm
